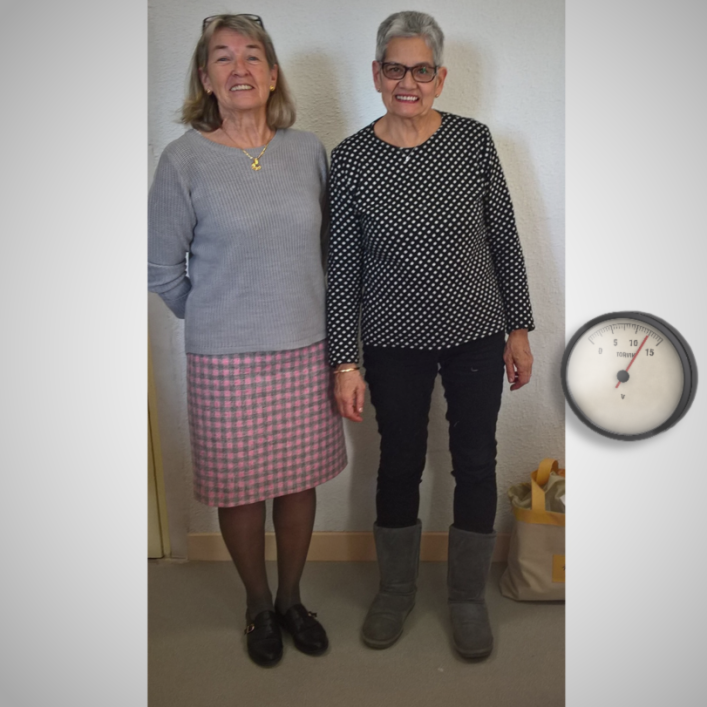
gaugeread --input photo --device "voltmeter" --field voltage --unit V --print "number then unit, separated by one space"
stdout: 12.5 V
